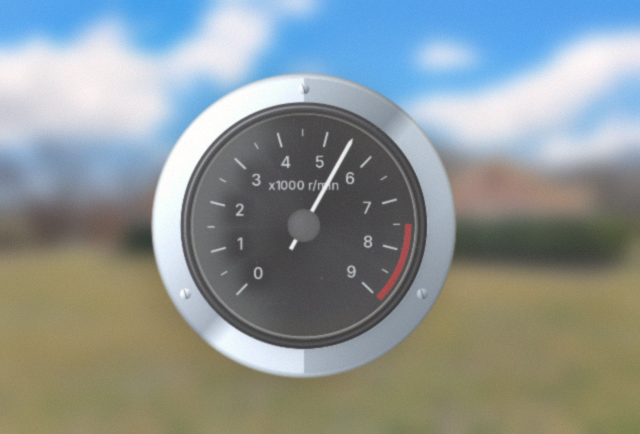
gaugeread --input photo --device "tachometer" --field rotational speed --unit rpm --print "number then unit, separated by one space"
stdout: 5500 rpm
